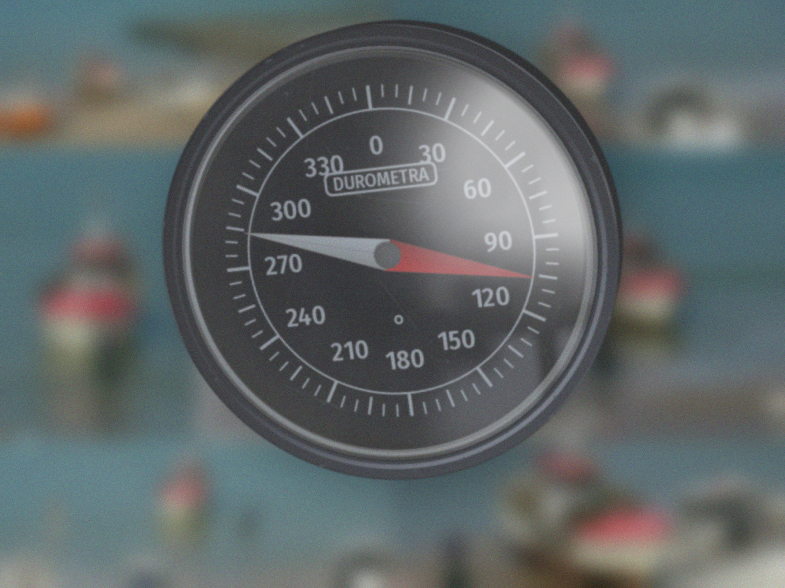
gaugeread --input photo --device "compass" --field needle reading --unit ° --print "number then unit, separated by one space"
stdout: 105 °
